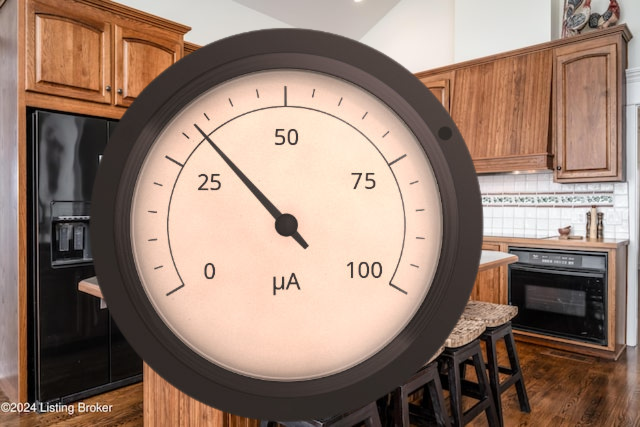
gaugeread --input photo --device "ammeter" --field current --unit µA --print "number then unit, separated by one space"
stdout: 32.5 µA
